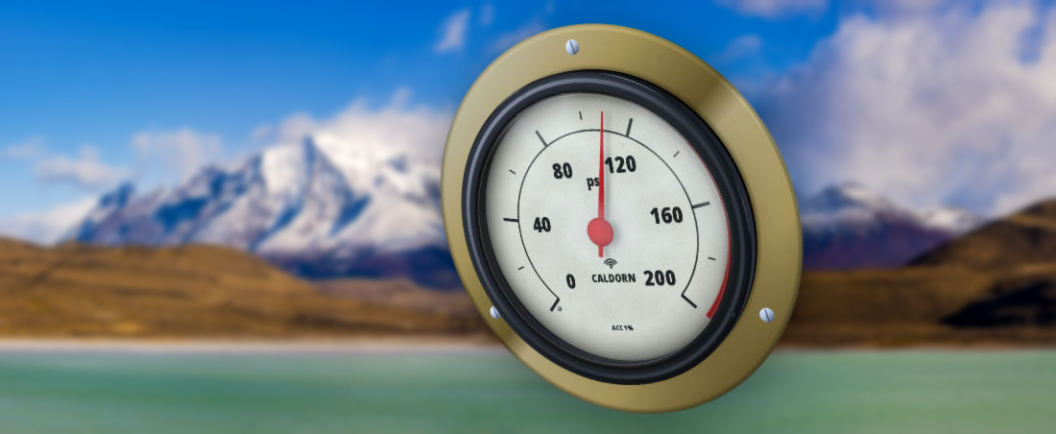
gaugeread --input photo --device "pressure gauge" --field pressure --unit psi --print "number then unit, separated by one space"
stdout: 110 psi
